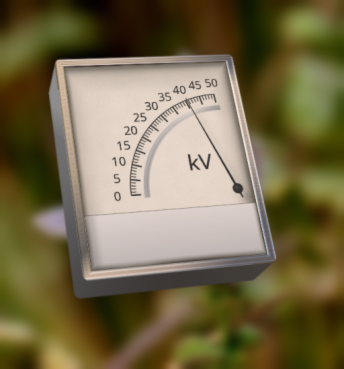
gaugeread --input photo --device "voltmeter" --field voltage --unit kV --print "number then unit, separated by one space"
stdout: 40 kV
